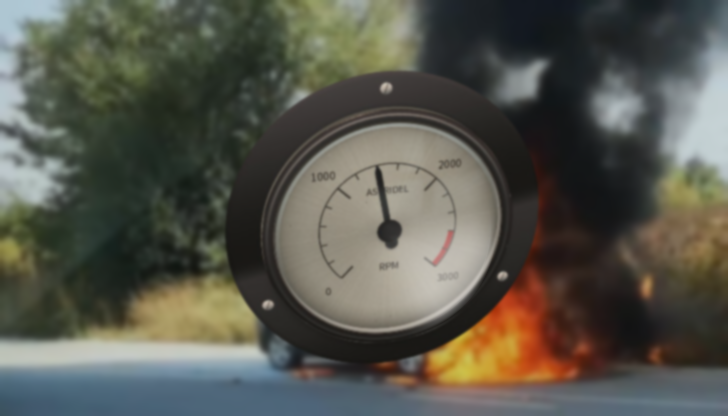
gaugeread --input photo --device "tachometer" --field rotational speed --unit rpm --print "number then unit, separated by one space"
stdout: 1400 rpm
